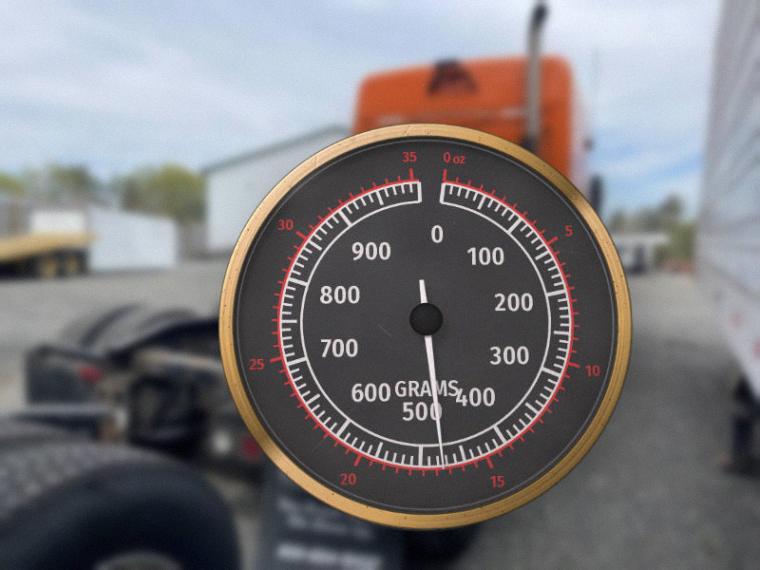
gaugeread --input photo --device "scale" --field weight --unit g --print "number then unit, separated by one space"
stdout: 475 g
